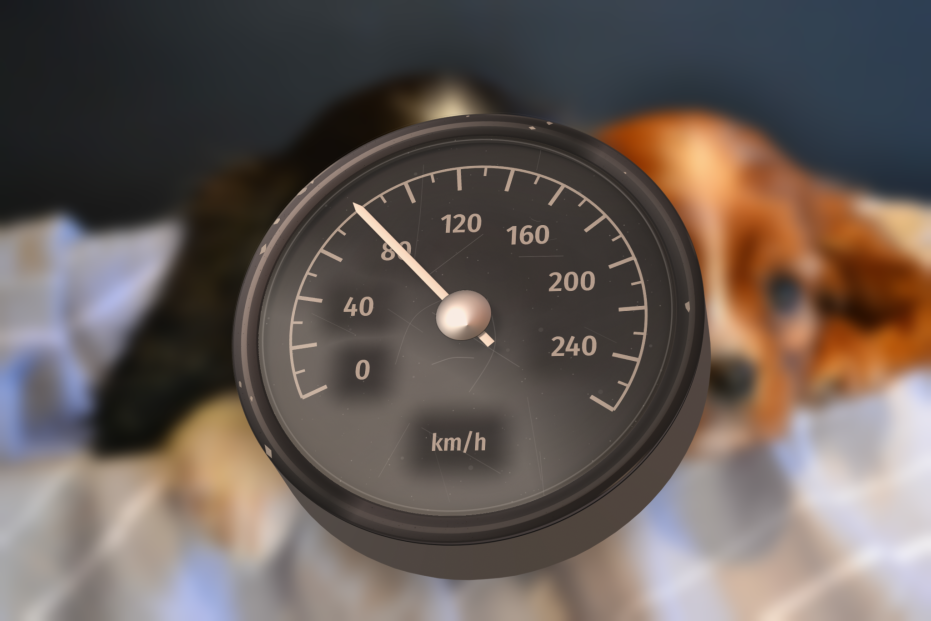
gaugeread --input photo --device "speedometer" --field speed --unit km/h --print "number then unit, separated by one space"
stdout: 80 km/h
